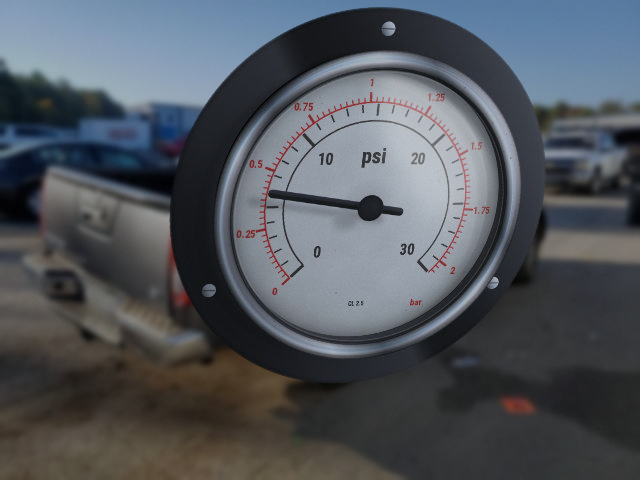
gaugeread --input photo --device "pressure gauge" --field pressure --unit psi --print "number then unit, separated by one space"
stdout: 6 psi
